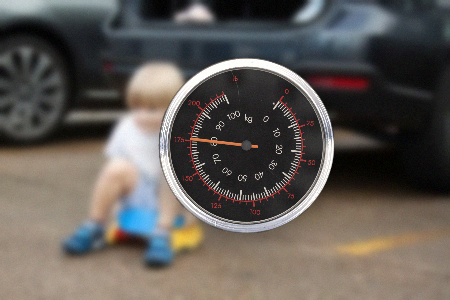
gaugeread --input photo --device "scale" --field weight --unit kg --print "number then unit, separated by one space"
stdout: 80 kg
